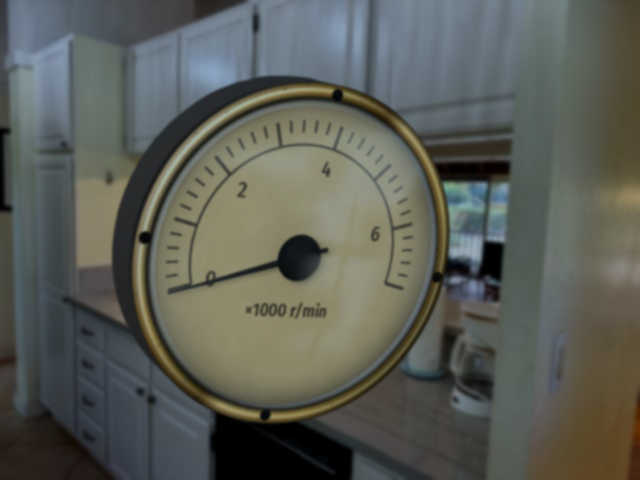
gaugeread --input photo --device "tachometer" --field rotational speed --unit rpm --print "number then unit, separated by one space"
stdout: 0 rpm
